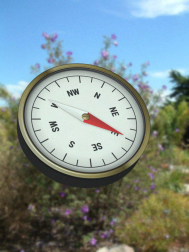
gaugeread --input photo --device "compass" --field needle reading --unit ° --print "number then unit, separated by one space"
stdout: 90 °
